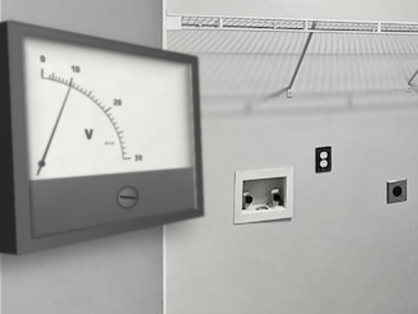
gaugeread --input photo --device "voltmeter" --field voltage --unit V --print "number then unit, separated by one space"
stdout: 10 V
